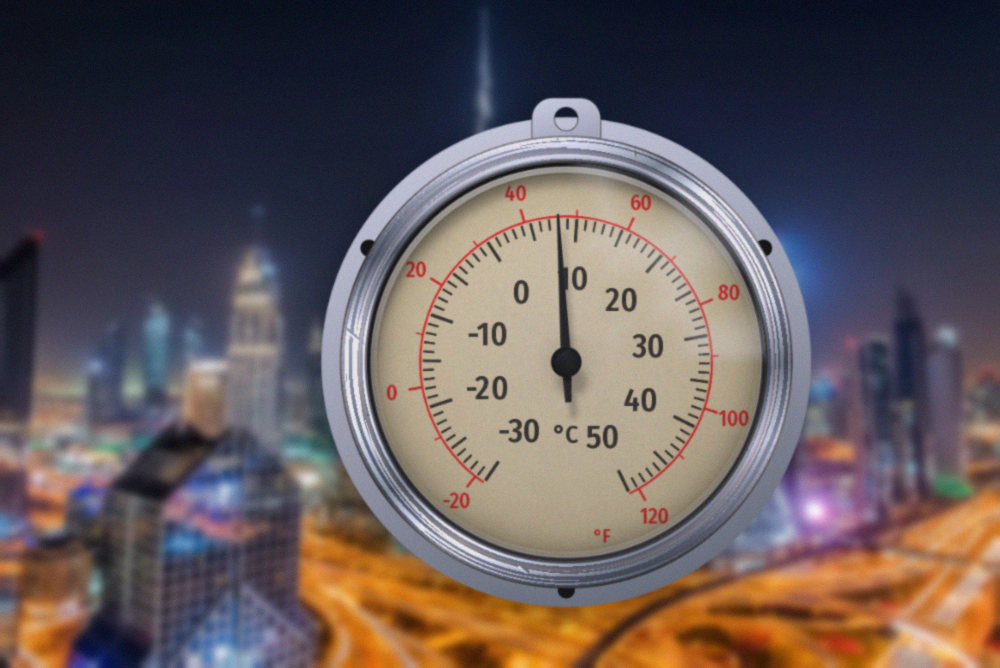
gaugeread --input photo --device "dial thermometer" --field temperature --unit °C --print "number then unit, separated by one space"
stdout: 8 °C
